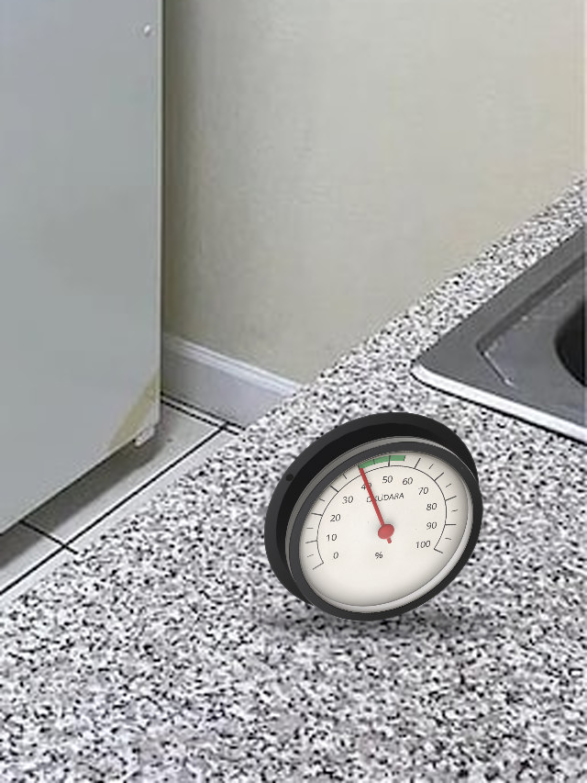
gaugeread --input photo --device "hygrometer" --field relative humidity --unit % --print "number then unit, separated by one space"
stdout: 40 %
